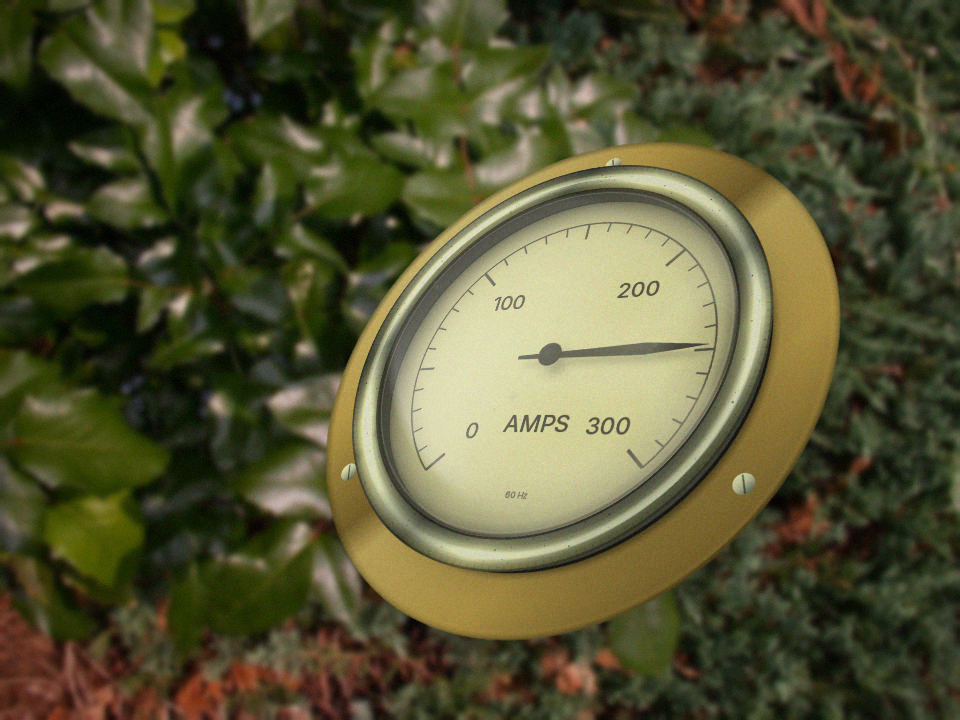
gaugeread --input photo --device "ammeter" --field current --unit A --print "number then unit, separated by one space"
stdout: 250 A
